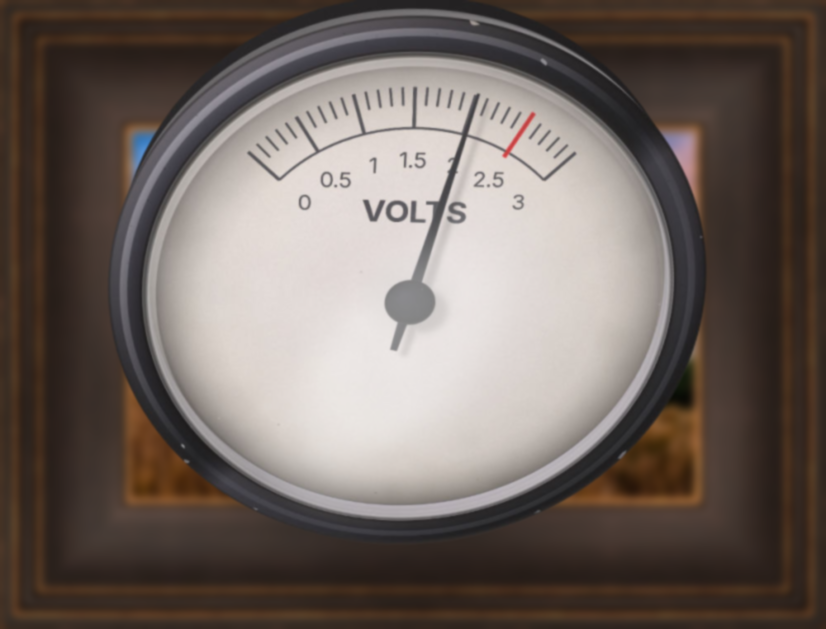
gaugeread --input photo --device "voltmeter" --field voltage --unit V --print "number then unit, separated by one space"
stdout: 2 V
